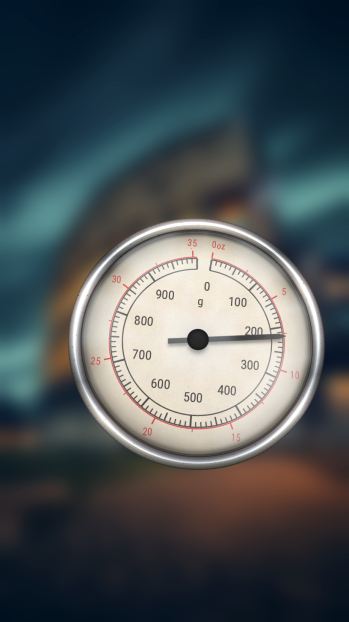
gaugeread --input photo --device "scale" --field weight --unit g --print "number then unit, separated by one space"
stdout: 220 g
